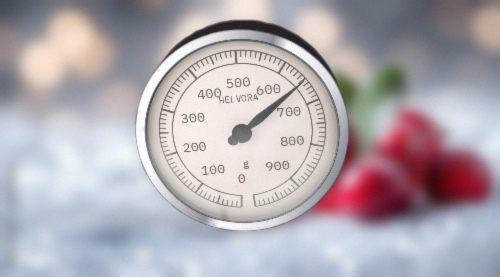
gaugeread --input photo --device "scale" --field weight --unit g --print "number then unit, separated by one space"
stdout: 650 g
